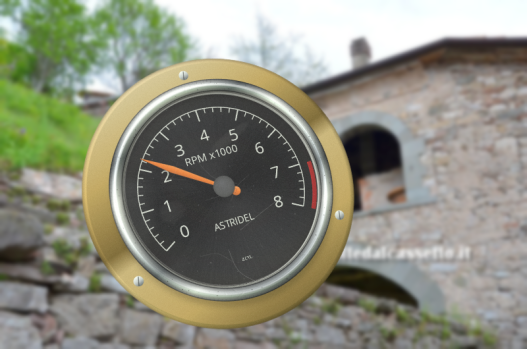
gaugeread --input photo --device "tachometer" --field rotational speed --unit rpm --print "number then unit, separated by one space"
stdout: 2200 rpm
